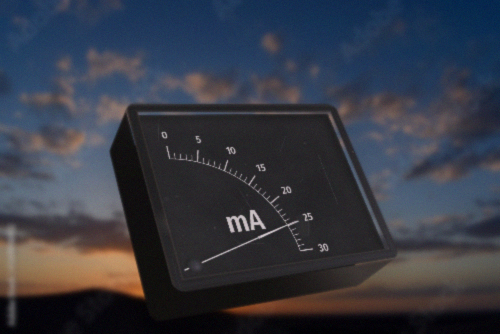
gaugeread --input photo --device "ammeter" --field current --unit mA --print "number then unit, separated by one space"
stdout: 25 mA
